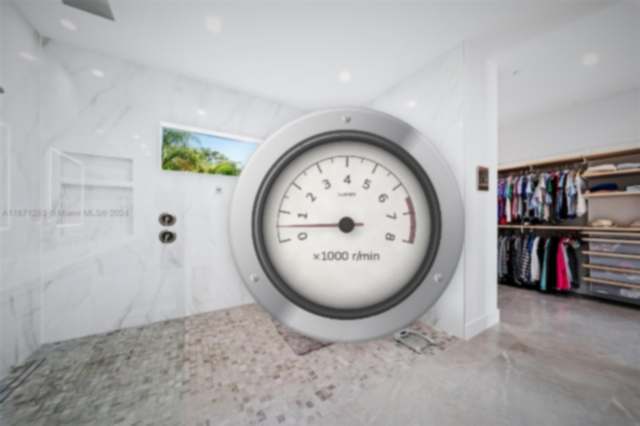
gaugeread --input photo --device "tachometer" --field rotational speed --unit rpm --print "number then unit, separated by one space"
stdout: 500 rpm
